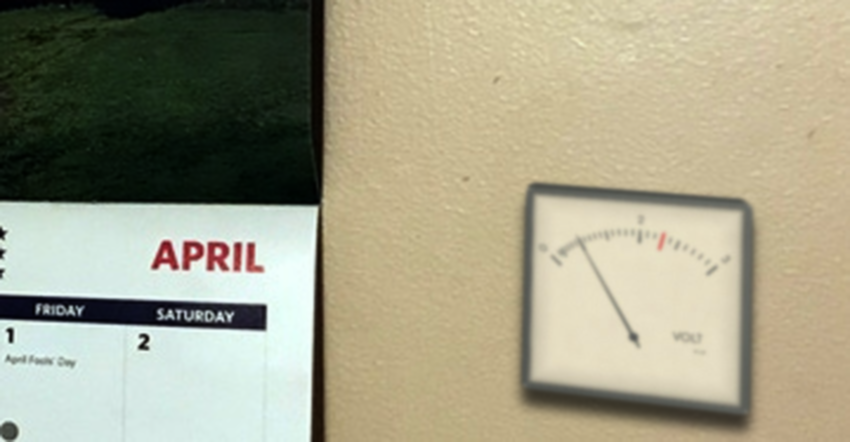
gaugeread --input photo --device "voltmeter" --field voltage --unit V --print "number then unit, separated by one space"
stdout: 1 V
